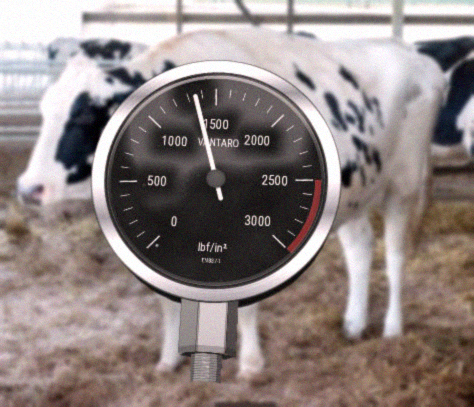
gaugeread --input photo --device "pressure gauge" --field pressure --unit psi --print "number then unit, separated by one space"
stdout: 1350 psi
